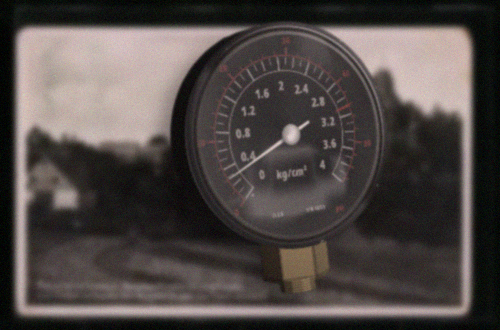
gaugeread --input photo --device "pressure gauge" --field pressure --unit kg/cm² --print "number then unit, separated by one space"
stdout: 0.3 kg/cm²
